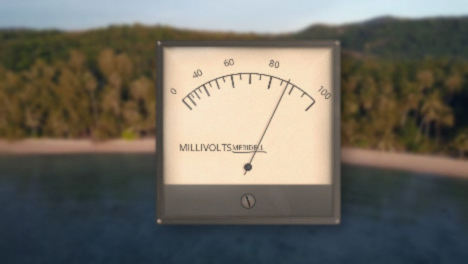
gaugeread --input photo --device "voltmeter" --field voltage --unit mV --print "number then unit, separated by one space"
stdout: 87.5 mV
